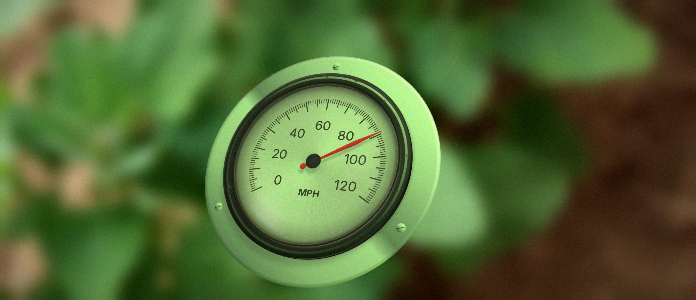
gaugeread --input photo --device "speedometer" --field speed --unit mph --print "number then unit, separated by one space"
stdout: 90 mph
